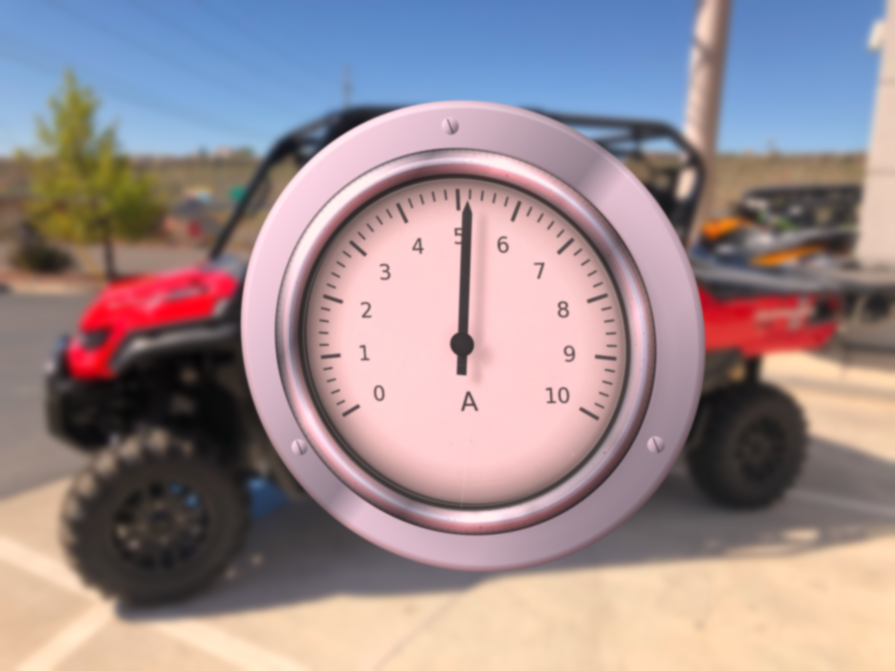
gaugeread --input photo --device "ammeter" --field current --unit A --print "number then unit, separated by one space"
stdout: 5.2 A
